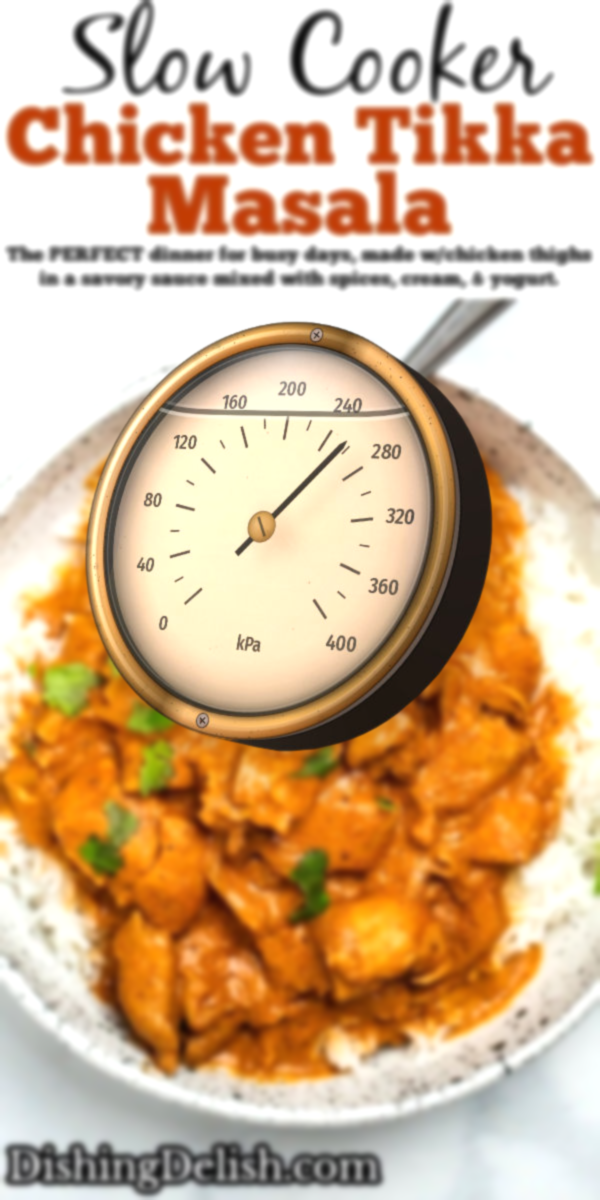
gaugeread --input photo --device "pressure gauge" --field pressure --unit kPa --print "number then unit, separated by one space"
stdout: 260 kPa
